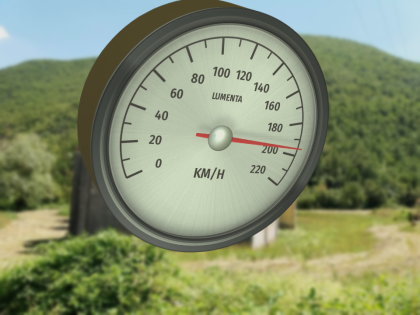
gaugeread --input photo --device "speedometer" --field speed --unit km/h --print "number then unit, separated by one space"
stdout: 195 km/h
